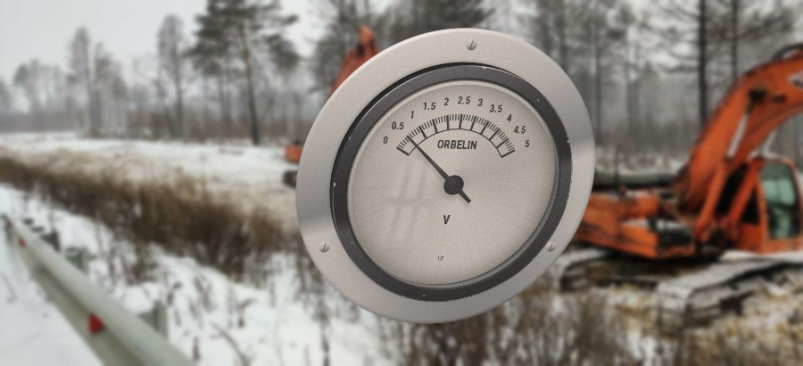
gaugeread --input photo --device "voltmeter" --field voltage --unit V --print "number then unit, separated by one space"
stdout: 0.5 V
